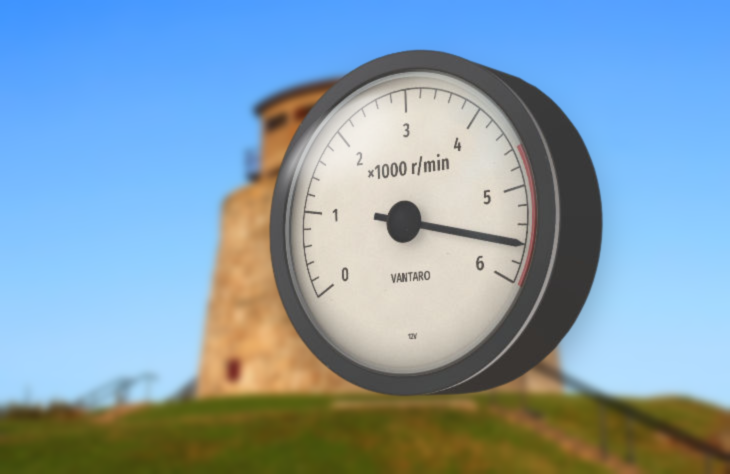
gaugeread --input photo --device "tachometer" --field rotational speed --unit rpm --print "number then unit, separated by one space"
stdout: 5600 rpm
